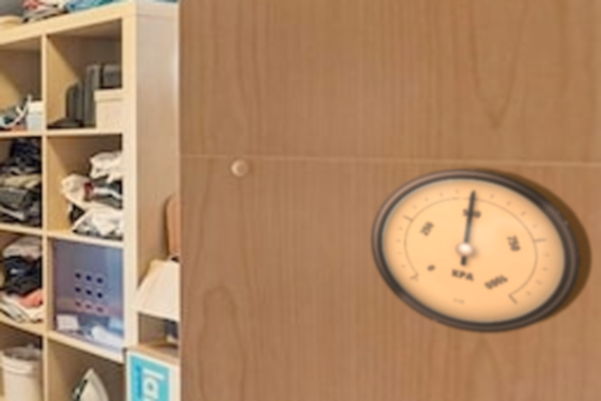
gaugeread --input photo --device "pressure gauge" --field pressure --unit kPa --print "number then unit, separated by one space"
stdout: 500 kPa
